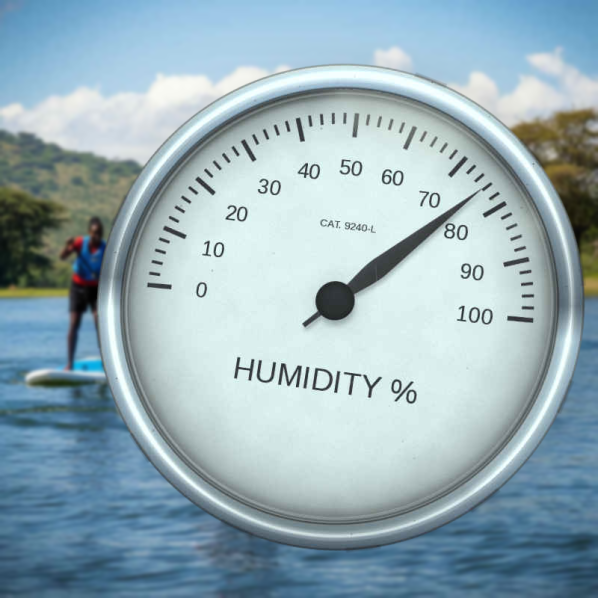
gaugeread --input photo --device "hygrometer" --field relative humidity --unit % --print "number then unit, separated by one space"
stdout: 76 %
